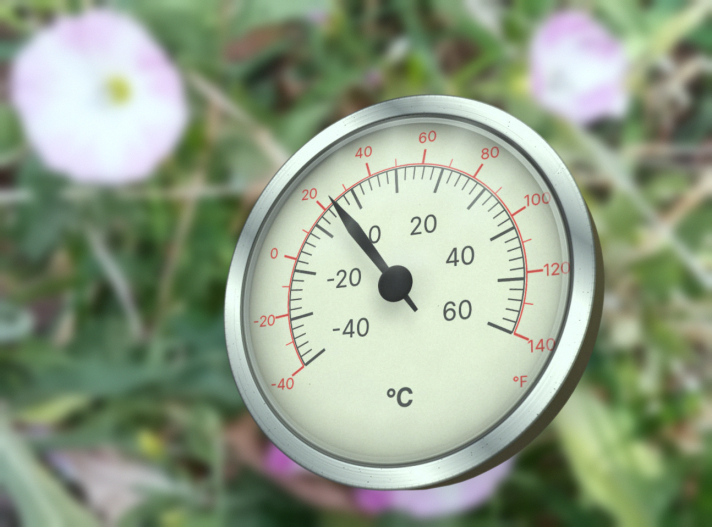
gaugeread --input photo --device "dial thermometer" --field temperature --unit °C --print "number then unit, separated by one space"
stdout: -4 °C
